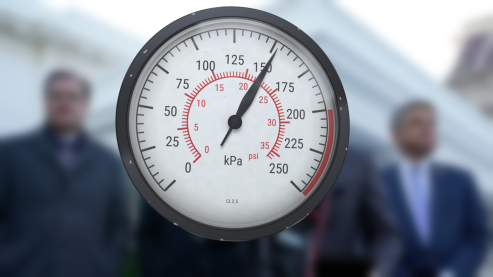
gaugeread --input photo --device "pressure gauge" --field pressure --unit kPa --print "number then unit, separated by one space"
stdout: 152.5 kPa
